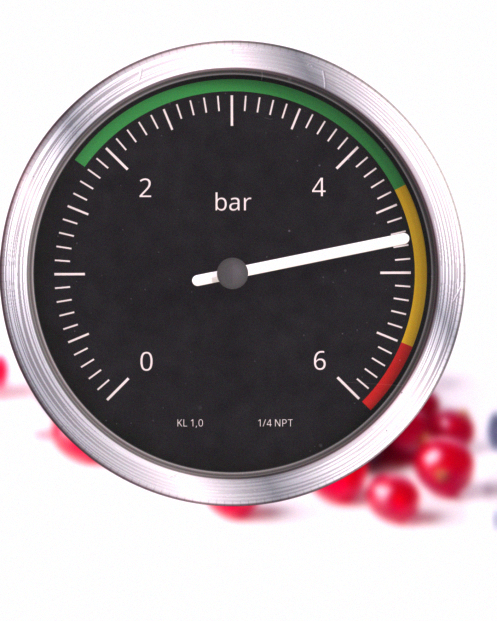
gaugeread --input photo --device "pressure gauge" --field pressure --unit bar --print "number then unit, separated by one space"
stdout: 4.75 bar
